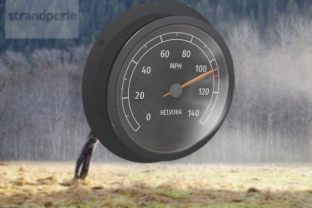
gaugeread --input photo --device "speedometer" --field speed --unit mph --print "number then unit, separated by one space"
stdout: 105 mph
